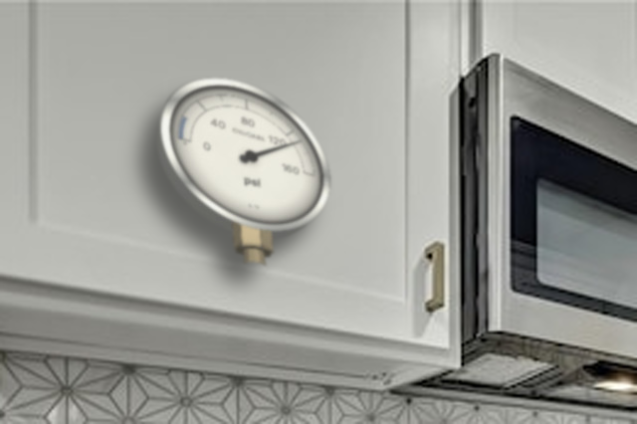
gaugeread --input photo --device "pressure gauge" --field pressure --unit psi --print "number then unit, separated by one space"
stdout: 130 psi
